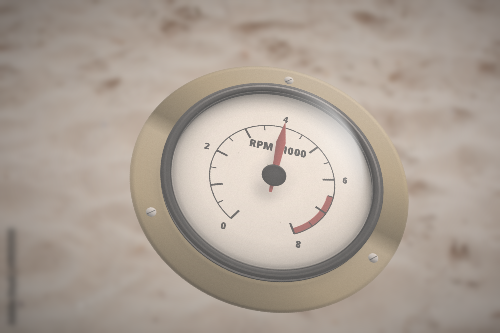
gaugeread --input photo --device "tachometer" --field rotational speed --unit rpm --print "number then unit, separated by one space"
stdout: 4000 rpm
